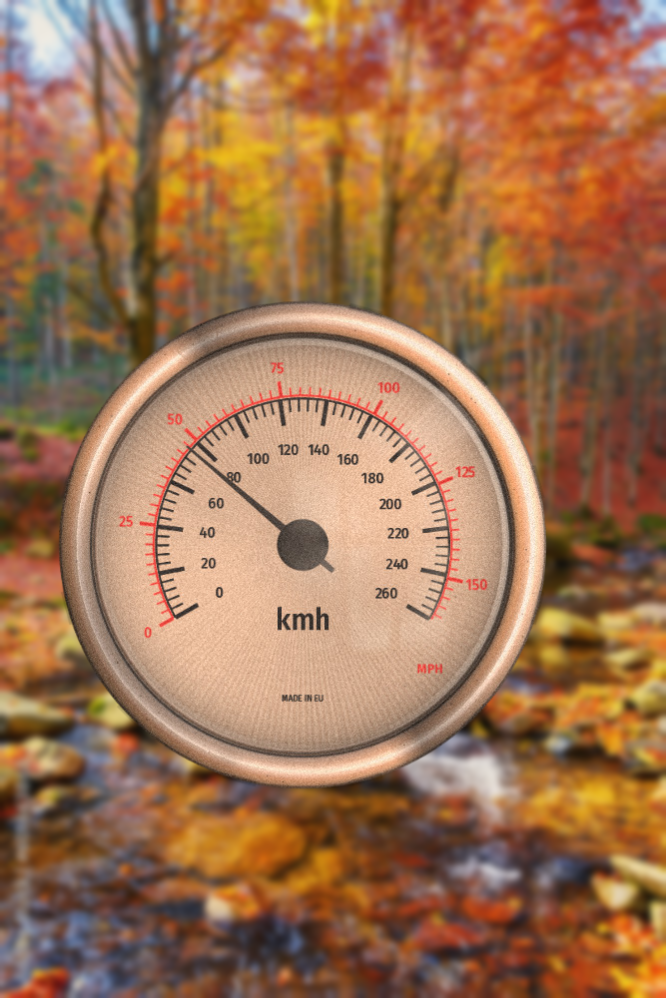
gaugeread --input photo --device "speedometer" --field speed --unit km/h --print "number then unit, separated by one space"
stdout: 76 km/h
